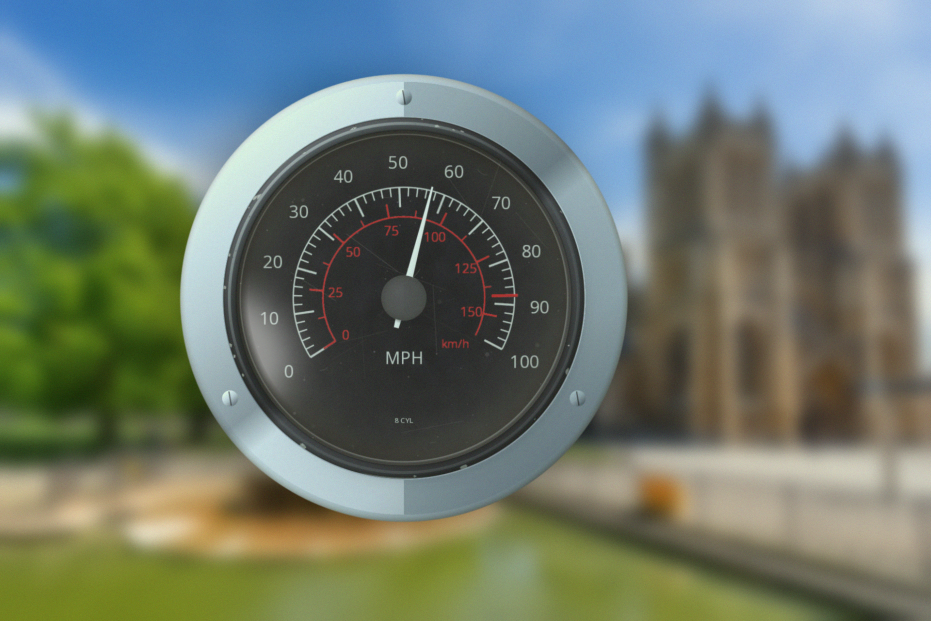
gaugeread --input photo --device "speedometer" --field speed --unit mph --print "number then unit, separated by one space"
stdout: 57 mph
